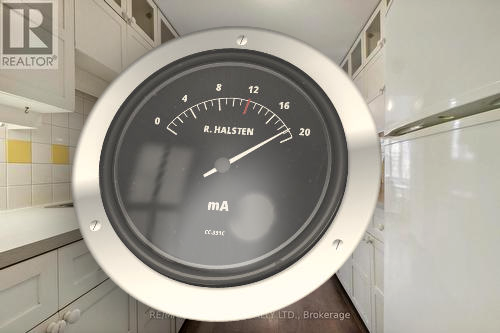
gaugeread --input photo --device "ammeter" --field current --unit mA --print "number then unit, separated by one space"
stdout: 19 mA
